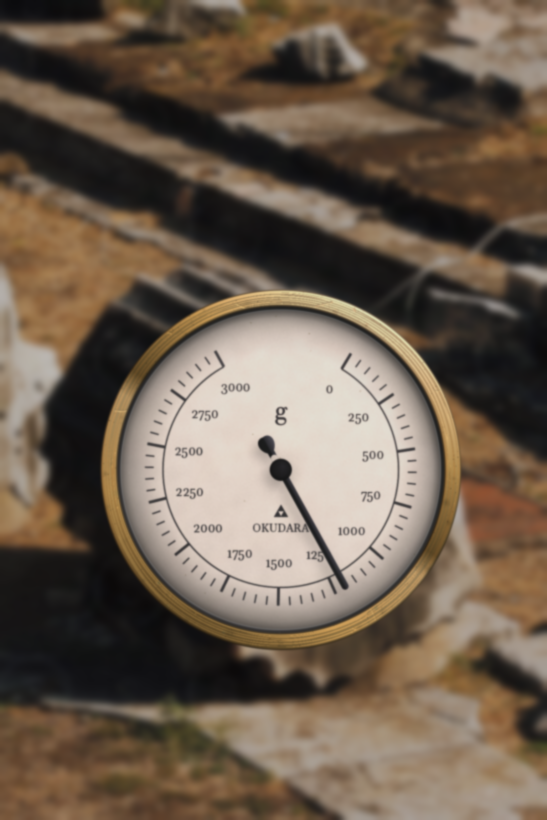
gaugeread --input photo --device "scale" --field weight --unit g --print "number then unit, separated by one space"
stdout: 1200 g
